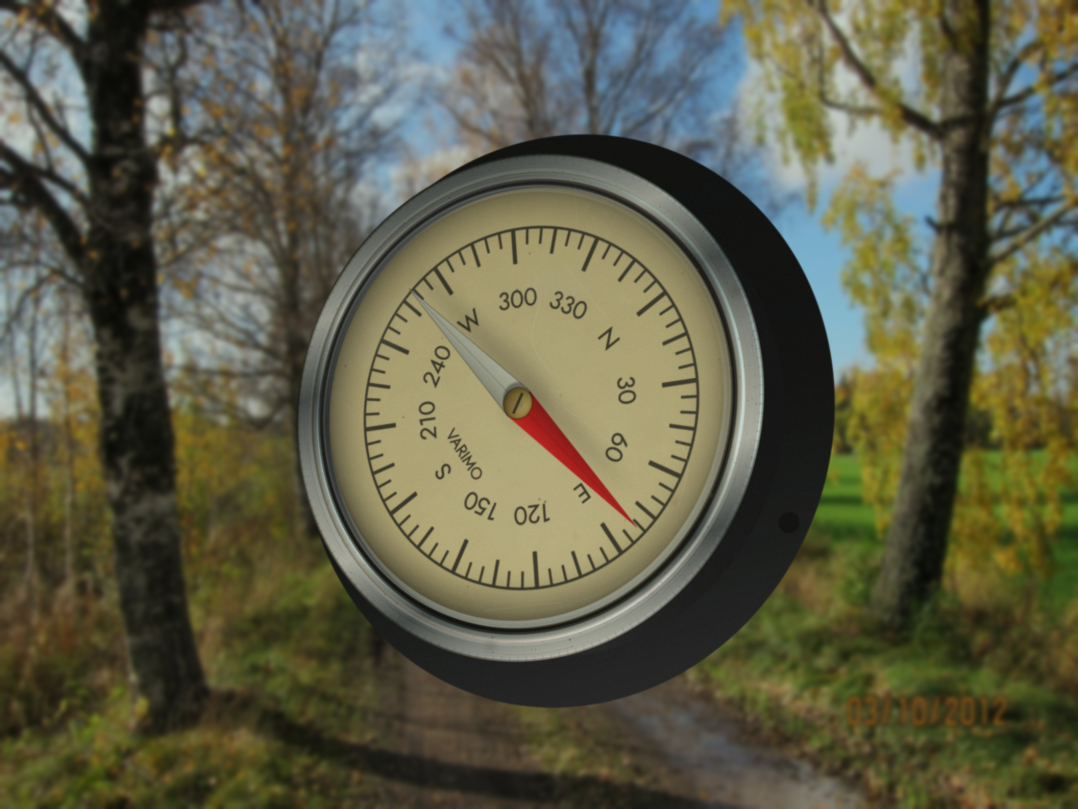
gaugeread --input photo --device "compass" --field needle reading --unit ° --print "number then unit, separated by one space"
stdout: 80 °
